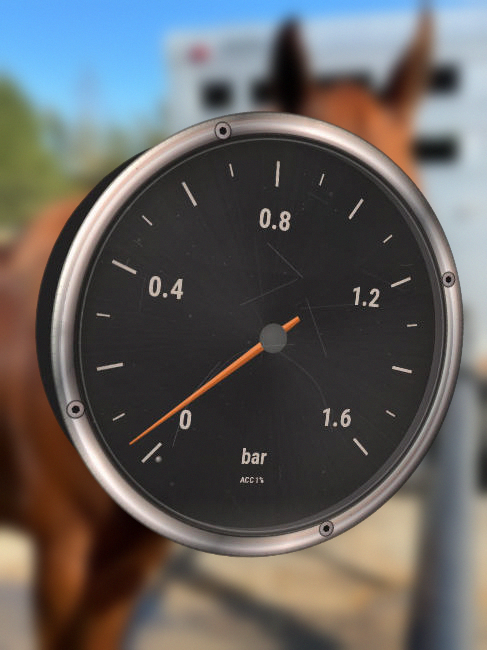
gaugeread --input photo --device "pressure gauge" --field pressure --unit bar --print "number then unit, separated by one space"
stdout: 0.05 bar
